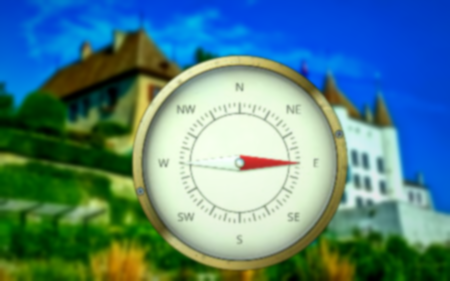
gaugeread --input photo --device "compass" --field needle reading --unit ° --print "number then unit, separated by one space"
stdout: 90 °
